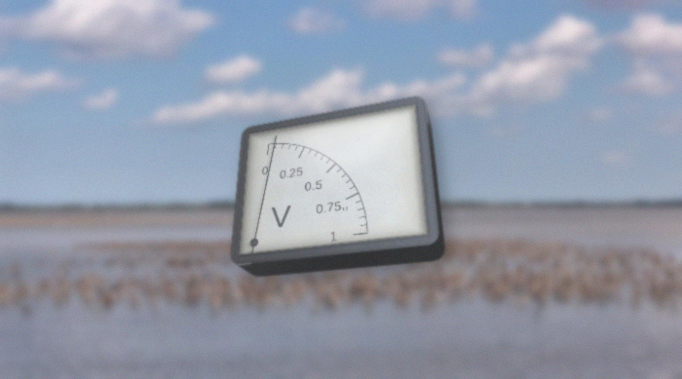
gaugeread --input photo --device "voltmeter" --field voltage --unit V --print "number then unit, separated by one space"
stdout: 0.05 V
